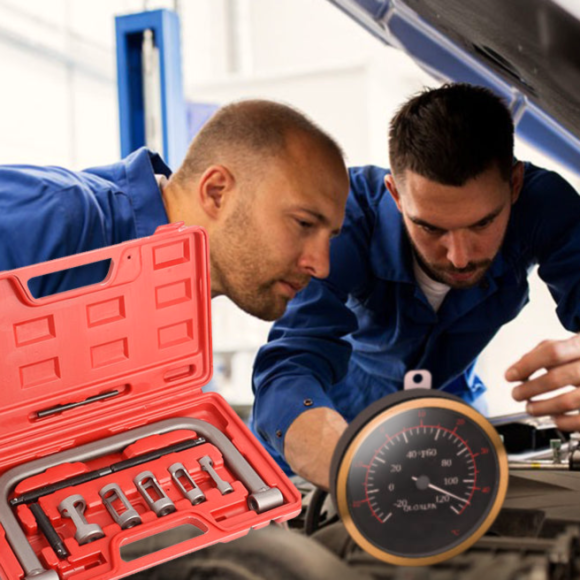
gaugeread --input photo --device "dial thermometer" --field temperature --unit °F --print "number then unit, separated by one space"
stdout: 112 °F
